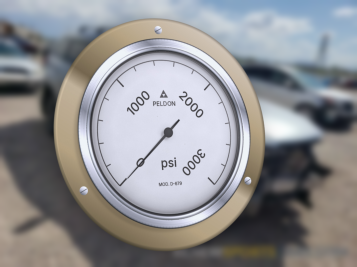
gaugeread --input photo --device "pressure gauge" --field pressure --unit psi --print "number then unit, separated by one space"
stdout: 0 psi
